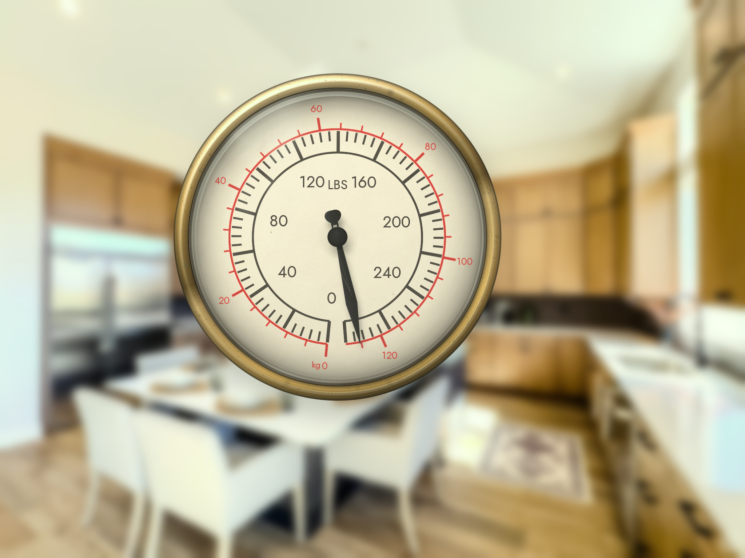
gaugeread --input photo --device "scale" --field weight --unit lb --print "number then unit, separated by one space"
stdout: 274 lb
